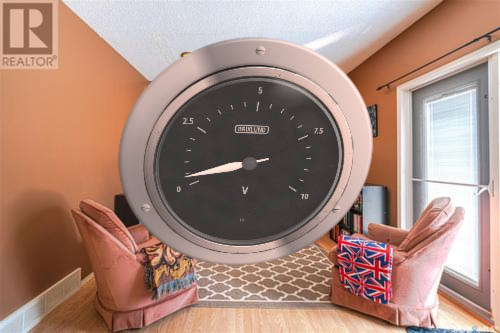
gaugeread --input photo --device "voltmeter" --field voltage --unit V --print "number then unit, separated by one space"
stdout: 0.5 V
